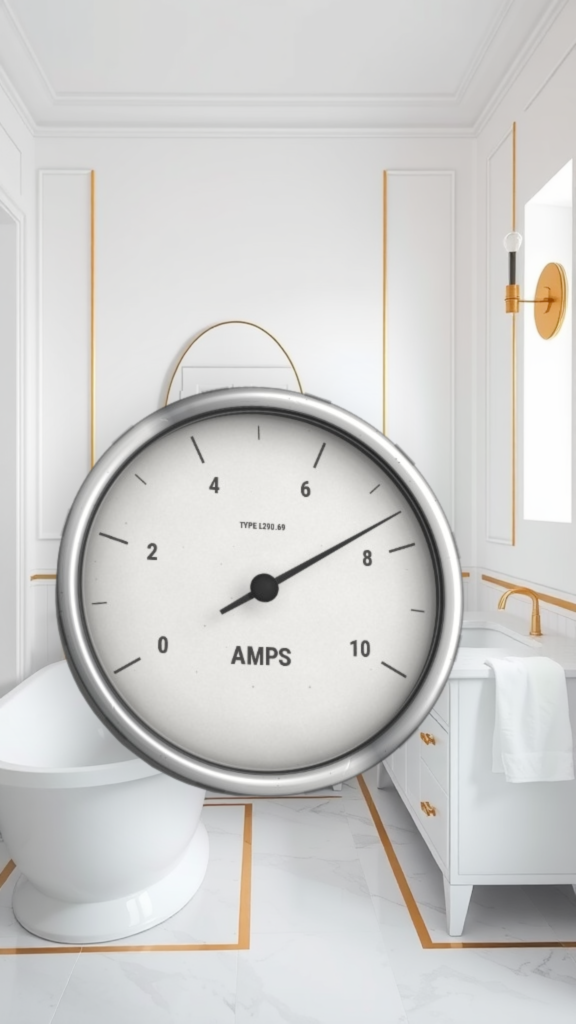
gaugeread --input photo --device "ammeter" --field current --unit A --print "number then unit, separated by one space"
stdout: 7.5 A
